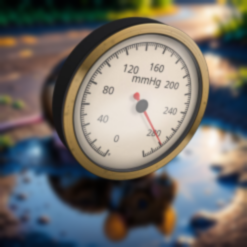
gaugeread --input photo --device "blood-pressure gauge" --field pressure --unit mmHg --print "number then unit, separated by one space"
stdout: 280 mmHg
